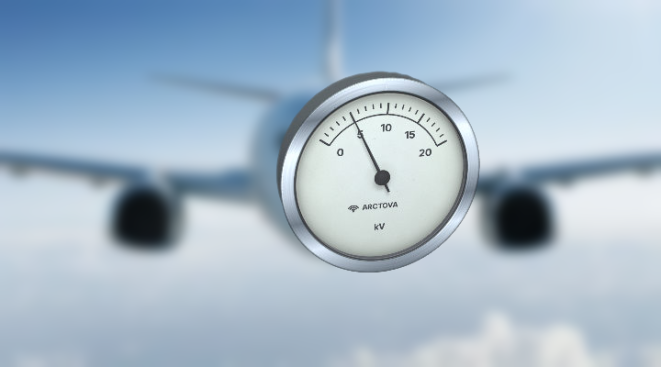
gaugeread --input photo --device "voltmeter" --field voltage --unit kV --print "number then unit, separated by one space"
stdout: 5 kV
